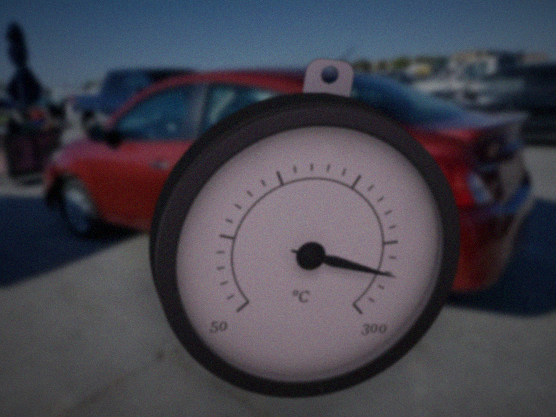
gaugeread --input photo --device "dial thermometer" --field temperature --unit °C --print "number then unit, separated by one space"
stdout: 270 °C
